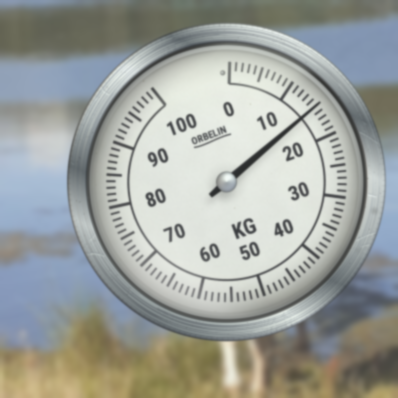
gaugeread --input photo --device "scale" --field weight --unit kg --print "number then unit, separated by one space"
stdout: 15 kg
